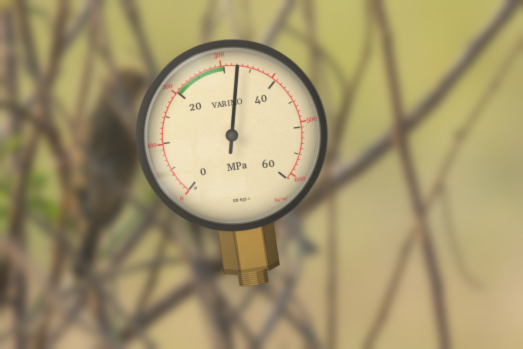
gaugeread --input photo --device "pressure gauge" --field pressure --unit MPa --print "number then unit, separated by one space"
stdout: 32.5 MPa
